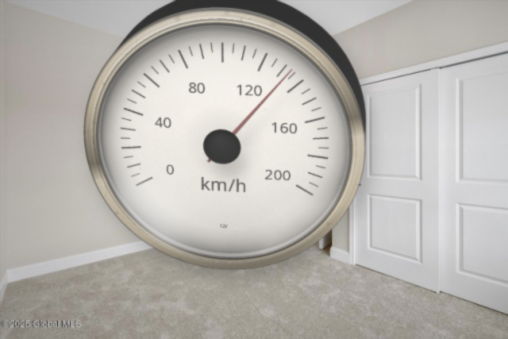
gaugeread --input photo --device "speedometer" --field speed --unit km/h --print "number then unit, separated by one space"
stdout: 132.5 km/h
